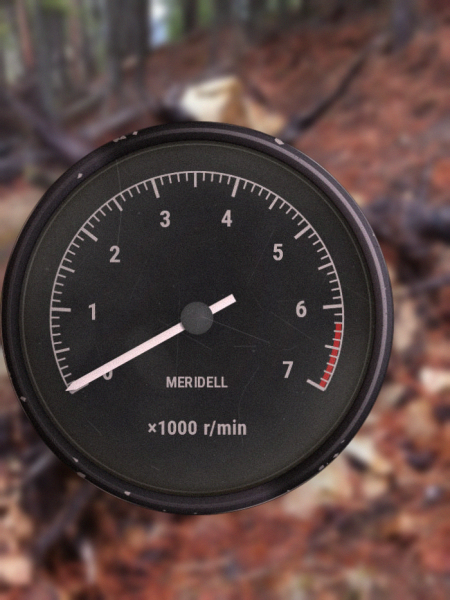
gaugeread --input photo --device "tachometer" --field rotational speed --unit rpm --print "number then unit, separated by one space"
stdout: 50 rpm
